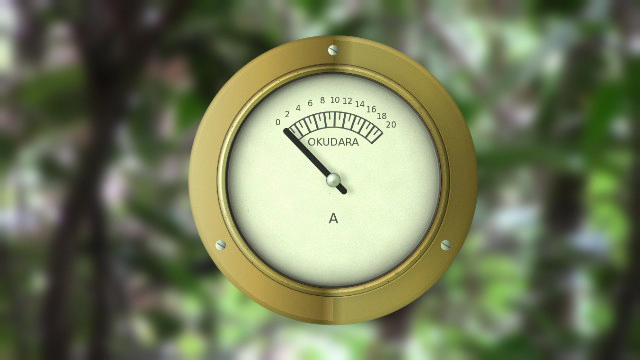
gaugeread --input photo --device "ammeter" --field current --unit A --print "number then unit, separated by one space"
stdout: 0 A
